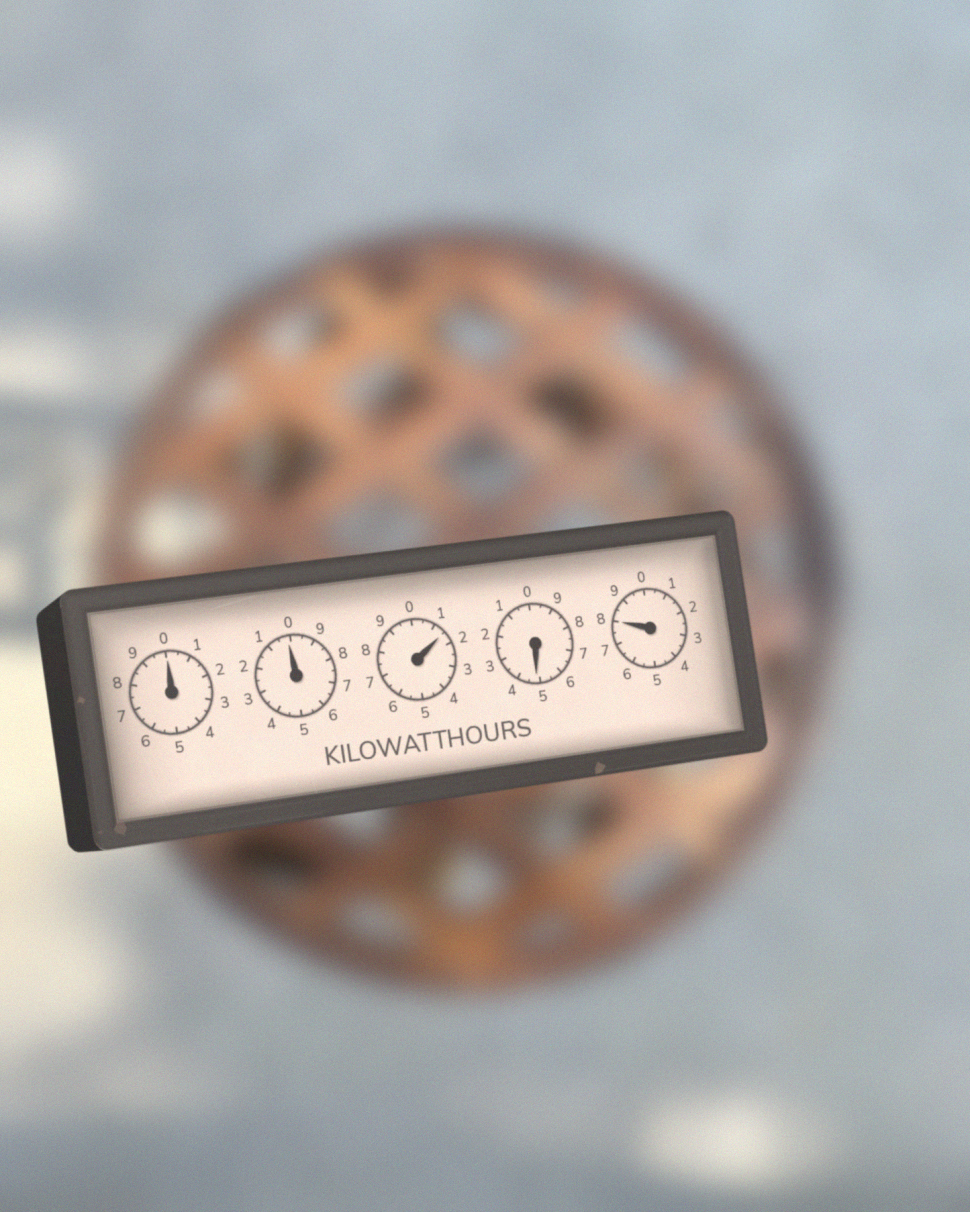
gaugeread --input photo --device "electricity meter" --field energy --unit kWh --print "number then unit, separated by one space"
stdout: 148 kWh
